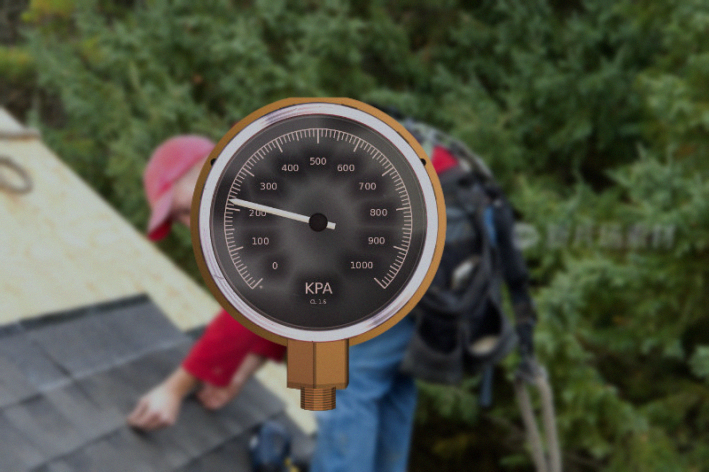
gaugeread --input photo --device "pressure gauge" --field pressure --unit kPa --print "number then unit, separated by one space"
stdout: 220 kPa
